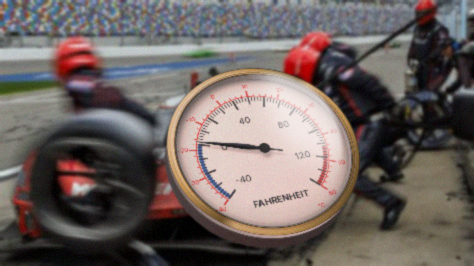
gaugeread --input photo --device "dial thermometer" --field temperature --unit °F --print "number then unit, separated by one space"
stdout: 0 °F
